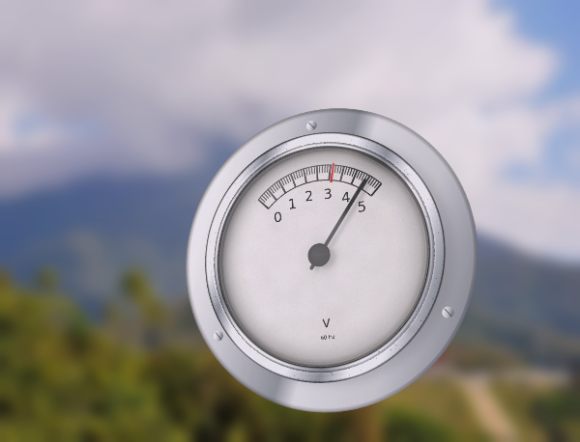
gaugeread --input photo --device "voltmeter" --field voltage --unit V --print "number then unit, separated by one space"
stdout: 4.5 V
